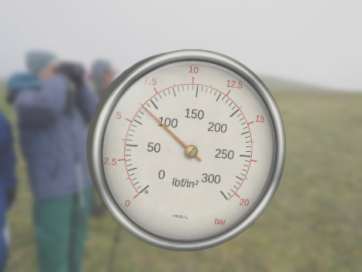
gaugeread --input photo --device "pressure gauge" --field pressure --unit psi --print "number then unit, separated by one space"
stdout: 90 psi
